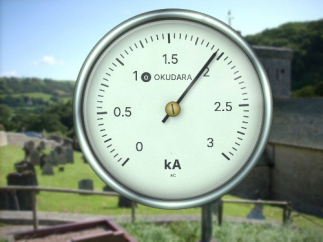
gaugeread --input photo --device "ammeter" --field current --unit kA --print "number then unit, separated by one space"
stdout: 1.95 kA
